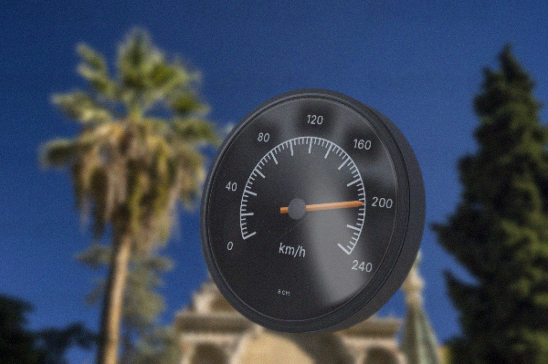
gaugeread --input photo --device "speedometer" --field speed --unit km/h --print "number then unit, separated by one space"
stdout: 200 km/h
